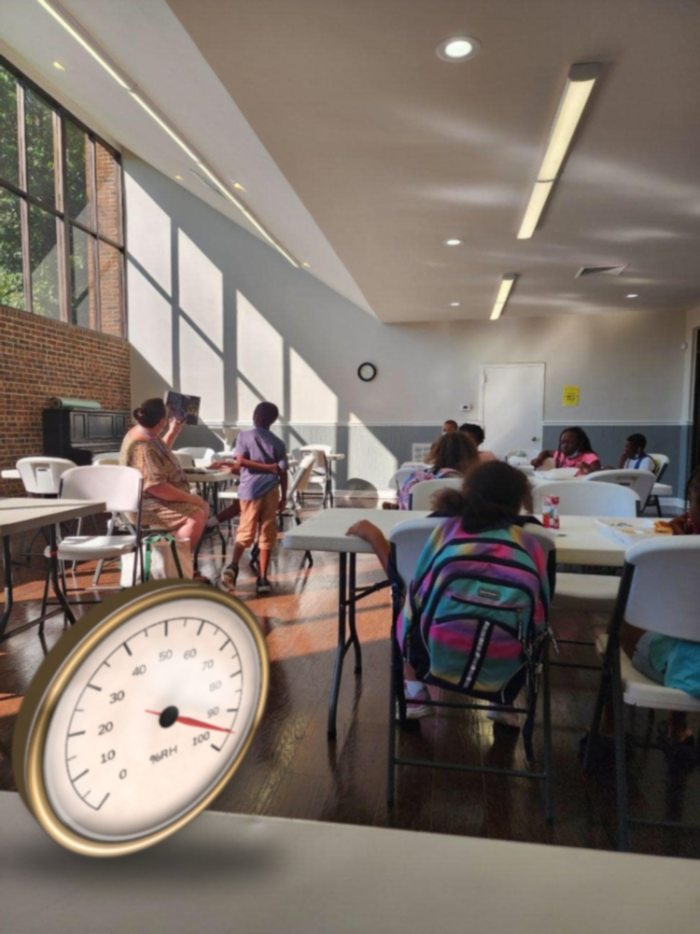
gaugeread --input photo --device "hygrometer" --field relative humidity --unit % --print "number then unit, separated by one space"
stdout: 95 %
